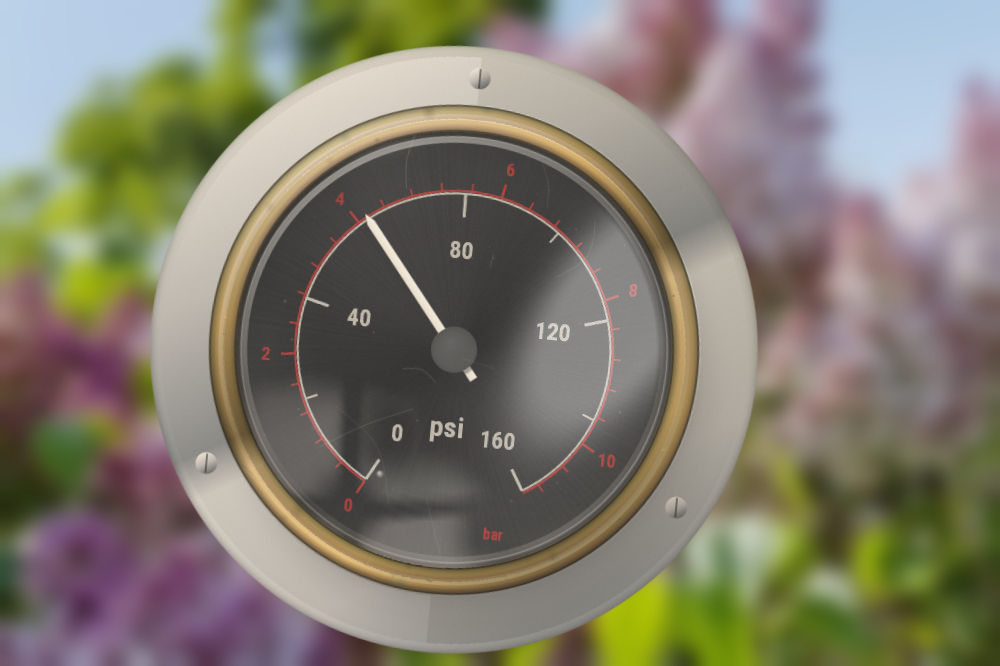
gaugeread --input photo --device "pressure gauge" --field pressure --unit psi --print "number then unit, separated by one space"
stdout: 60 psi
